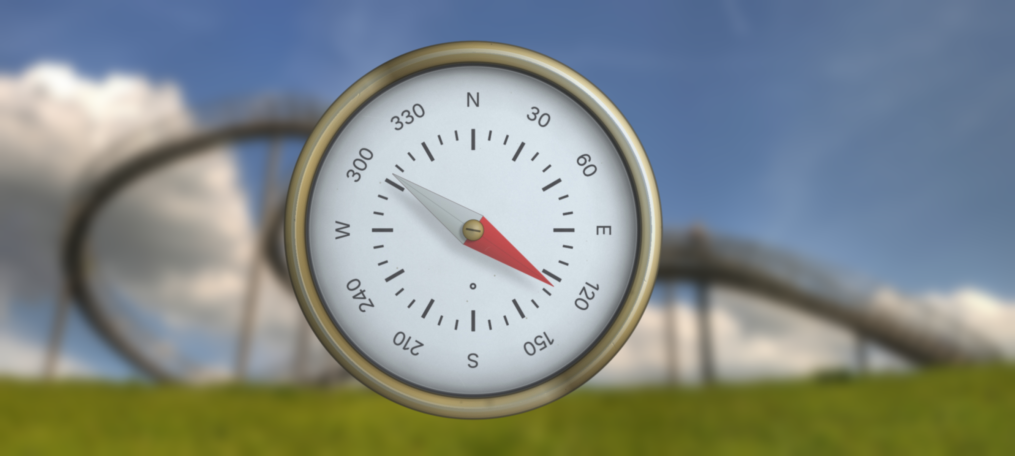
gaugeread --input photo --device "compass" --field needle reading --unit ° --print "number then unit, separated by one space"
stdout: 125 °
